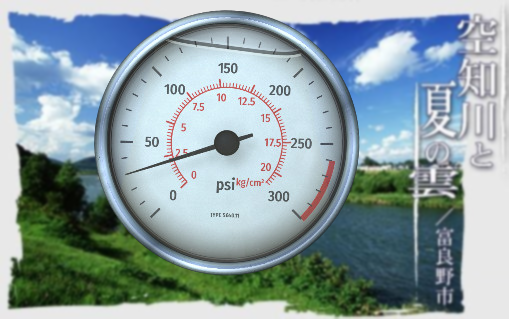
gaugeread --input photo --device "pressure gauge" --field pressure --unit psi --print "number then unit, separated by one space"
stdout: 30 psi
